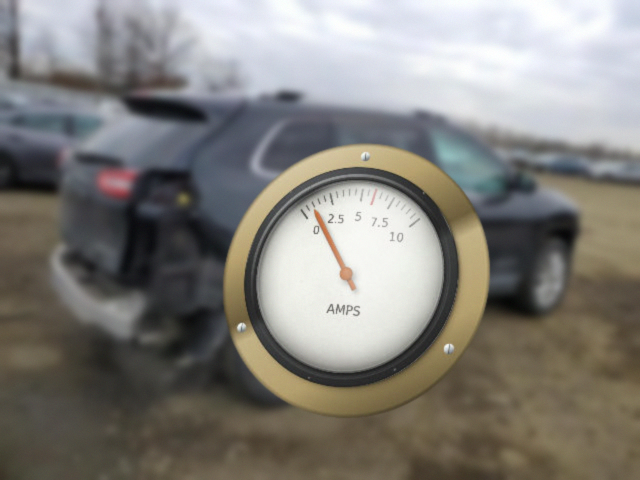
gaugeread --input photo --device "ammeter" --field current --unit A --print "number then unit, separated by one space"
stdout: 1 A
